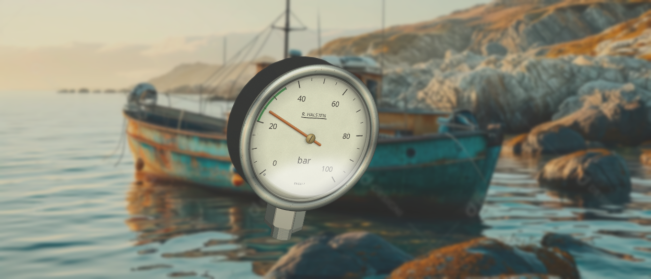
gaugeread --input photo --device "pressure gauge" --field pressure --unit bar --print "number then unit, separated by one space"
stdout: 25 bar
